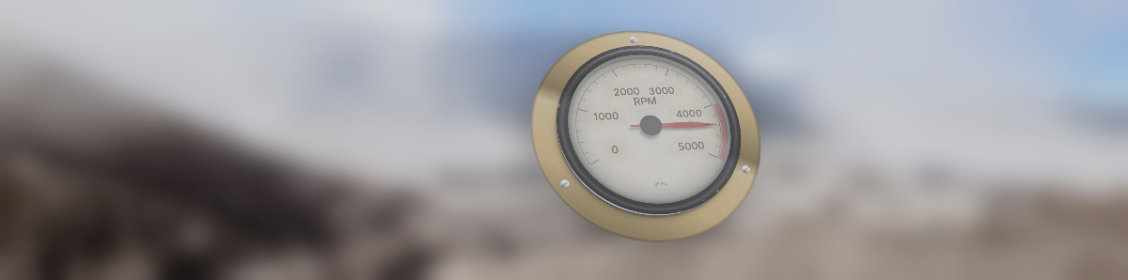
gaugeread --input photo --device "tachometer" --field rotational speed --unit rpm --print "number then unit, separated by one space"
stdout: 4400 rpm
